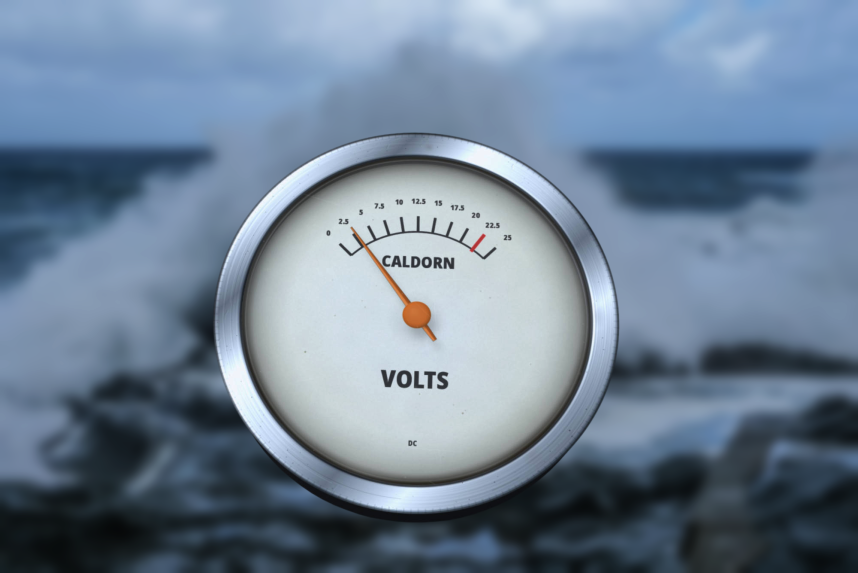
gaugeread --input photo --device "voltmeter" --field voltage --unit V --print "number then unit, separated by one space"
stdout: 2.5 V
